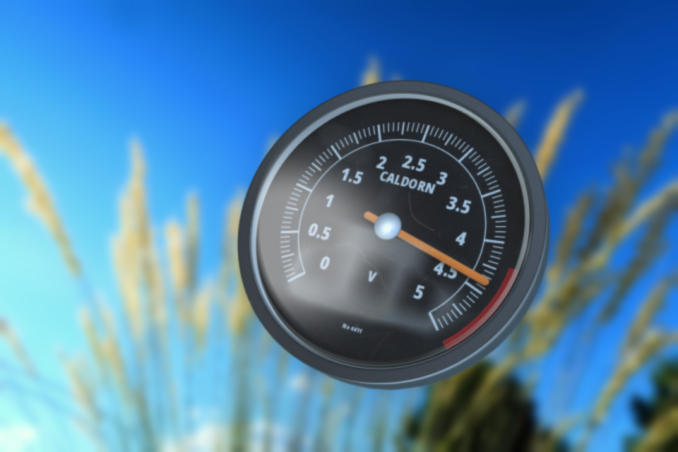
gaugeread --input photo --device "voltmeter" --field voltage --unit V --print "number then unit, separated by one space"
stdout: 4.4 V
